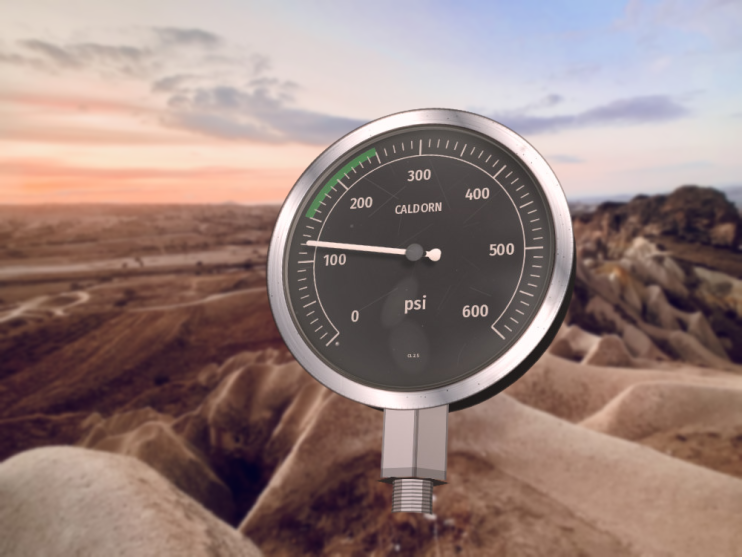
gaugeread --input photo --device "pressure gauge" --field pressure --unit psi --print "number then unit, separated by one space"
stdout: 120 psi
